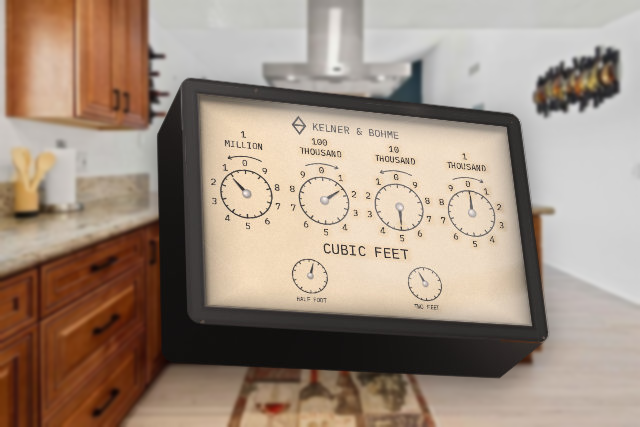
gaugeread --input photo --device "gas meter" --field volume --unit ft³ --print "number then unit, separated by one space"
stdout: 115000 ft³
